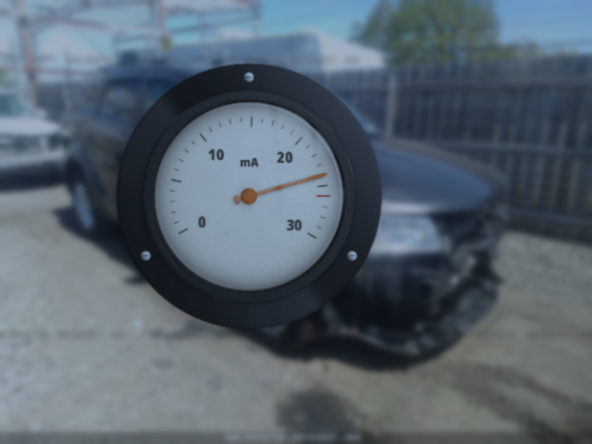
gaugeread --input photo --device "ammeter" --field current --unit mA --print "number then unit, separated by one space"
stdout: 24 mA
